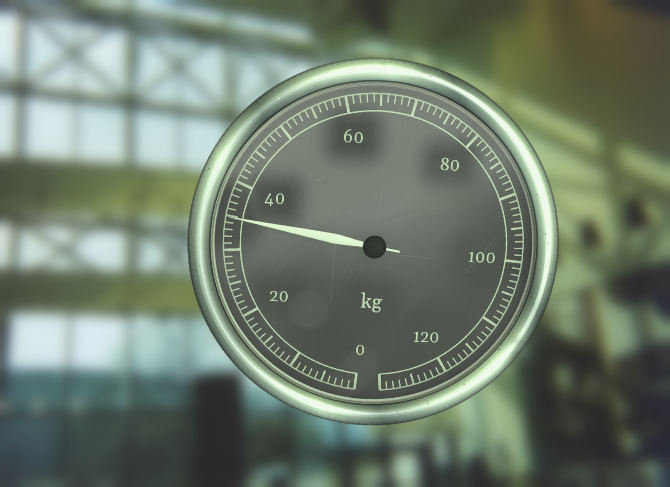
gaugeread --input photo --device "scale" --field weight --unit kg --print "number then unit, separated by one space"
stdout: 35 kg
